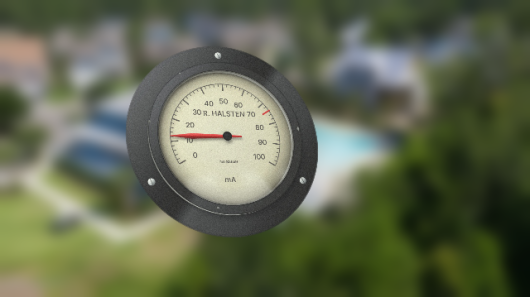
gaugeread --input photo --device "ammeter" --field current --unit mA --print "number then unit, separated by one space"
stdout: 12 mA
